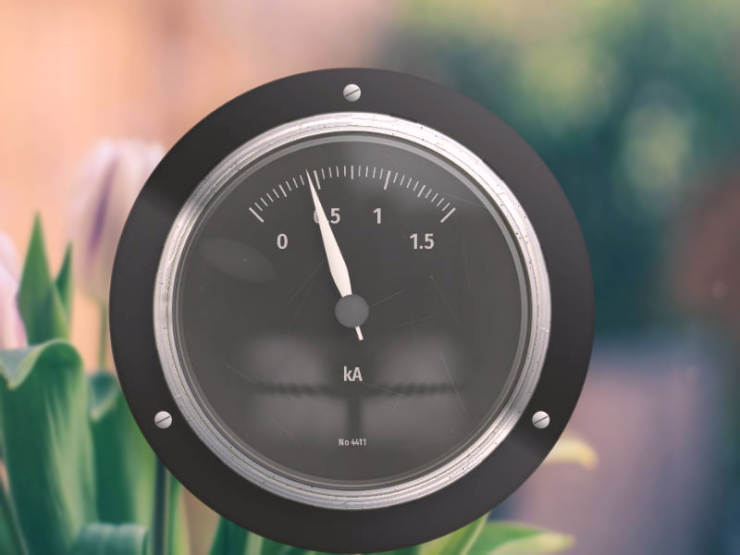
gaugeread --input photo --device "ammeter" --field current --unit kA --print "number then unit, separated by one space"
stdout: 0.45 kA
